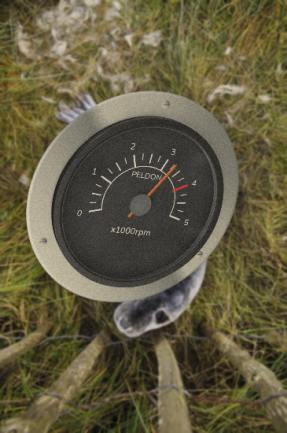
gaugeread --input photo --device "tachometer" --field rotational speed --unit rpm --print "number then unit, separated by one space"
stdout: 3250 rpm
